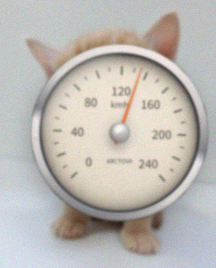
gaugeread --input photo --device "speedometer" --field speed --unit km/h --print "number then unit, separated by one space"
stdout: 135 km/h
